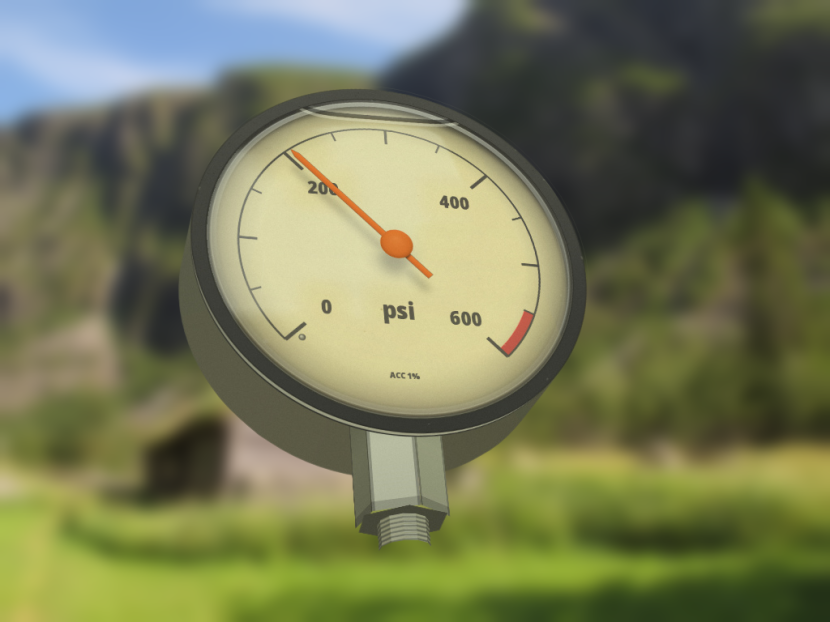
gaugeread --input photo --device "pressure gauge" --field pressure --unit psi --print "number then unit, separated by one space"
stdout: 200 psi
